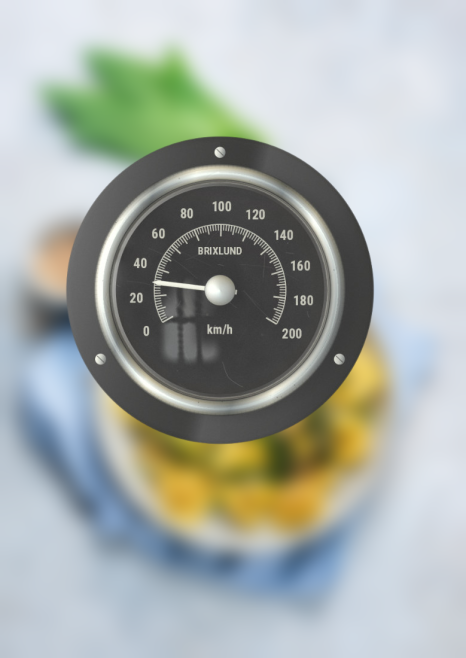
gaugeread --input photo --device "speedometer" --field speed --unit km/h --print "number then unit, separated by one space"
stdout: 30 km/h
